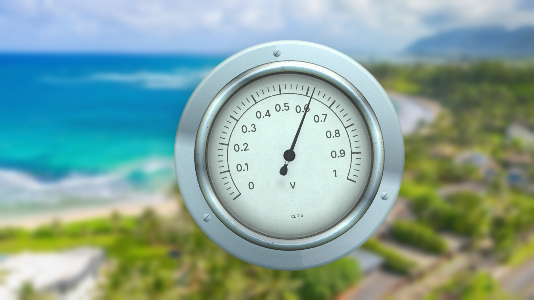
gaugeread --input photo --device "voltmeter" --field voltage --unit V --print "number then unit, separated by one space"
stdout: 0.62 V
